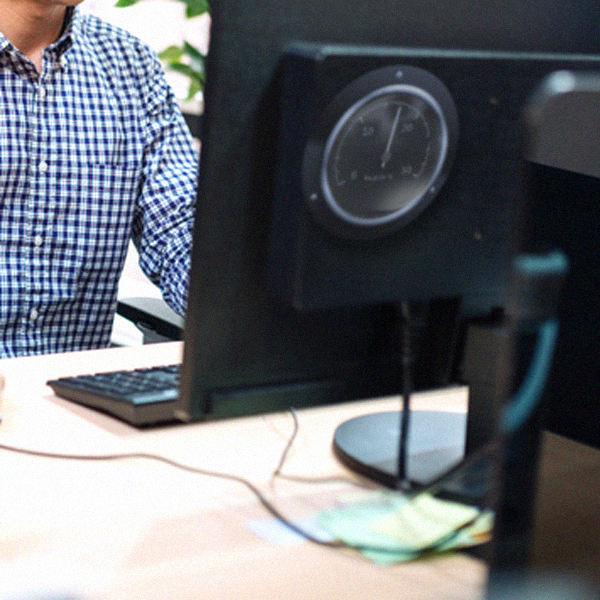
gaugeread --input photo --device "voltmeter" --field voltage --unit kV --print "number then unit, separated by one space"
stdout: 16 kV
